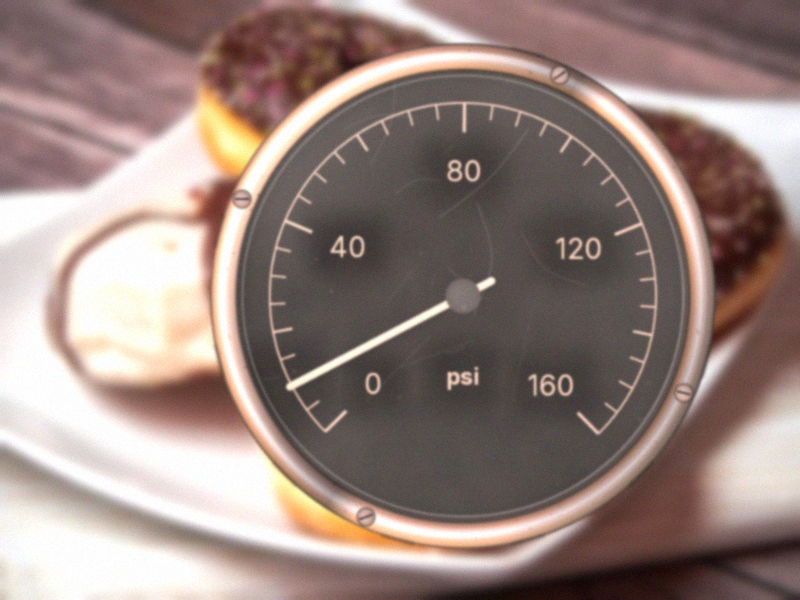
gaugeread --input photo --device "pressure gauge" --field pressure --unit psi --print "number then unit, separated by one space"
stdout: 10 psi
